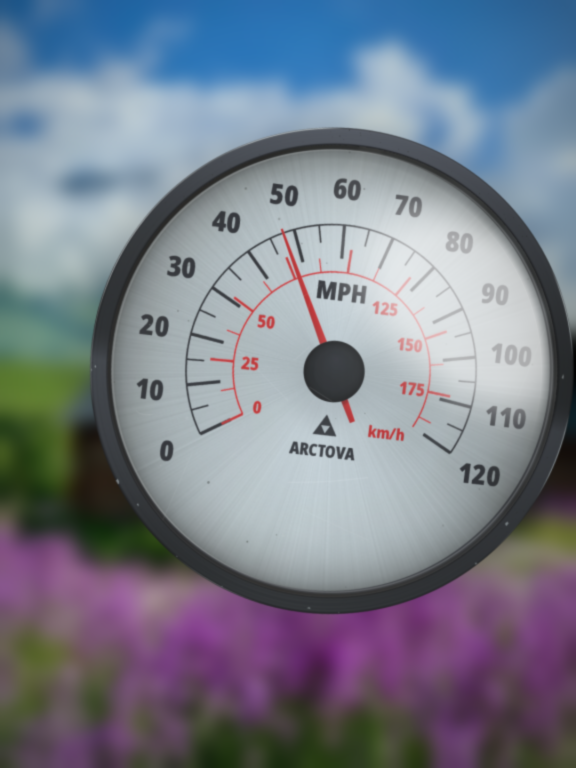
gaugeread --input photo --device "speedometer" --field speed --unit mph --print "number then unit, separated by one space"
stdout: 47.5 mph
